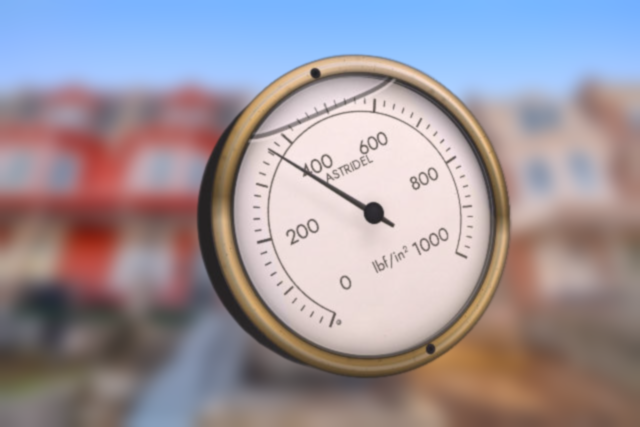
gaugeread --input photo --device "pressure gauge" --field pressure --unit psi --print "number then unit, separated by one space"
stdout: 360 psi
